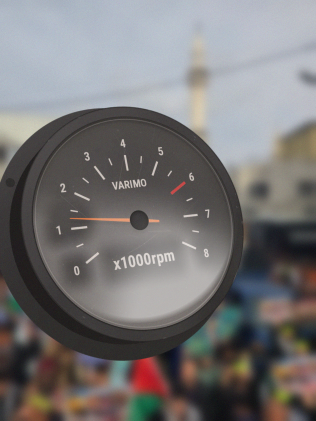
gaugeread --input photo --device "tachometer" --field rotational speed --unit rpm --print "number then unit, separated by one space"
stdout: 1250 rpm
